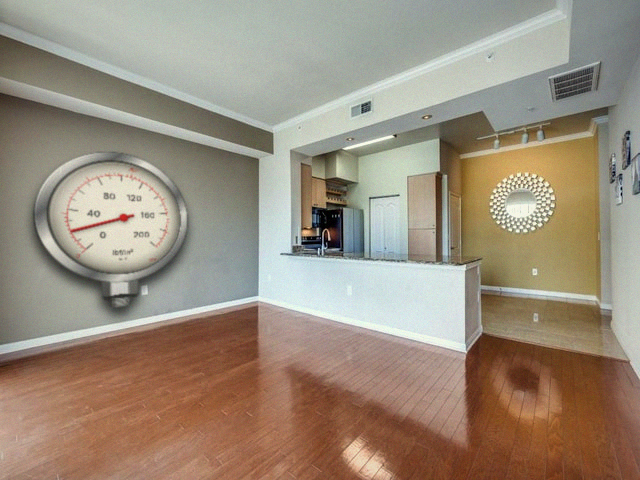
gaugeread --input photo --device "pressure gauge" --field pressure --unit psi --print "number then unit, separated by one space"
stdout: 20 psi
